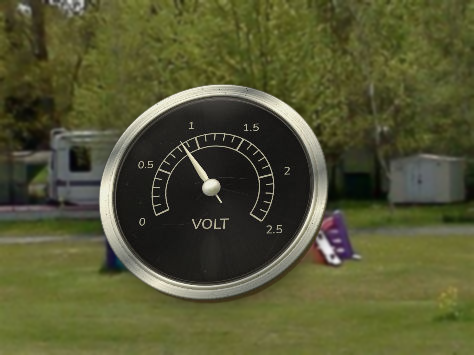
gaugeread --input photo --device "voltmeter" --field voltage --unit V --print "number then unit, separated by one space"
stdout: 0.85 V
